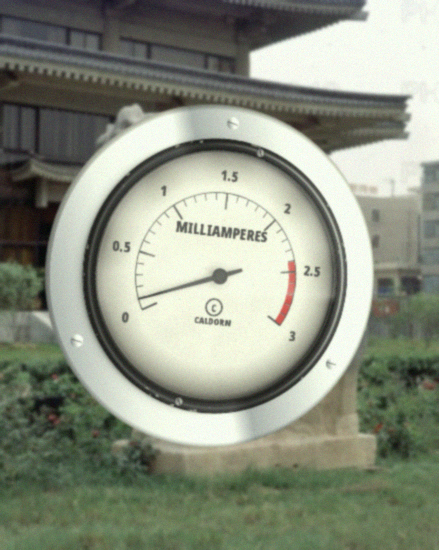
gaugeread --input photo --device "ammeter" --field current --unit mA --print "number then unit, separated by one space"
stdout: 0.1 mA
